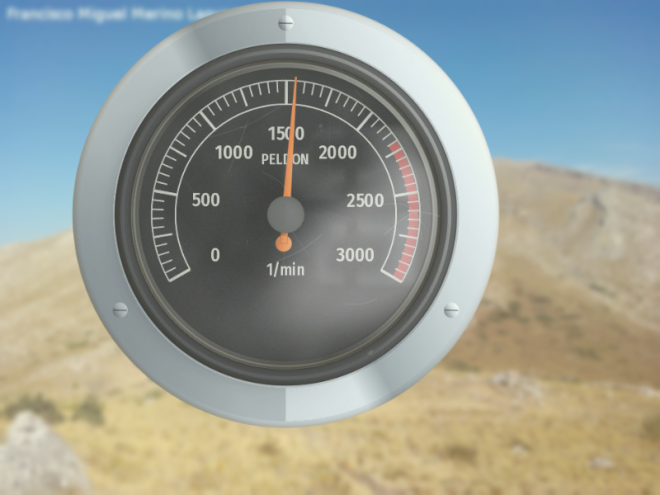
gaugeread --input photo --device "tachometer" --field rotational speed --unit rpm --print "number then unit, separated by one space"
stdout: 1550 rpm
